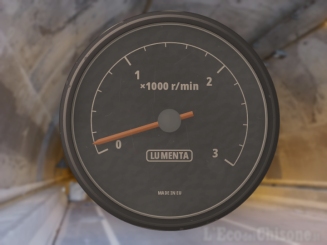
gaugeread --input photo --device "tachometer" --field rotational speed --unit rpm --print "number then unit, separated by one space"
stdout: 100 rpm
